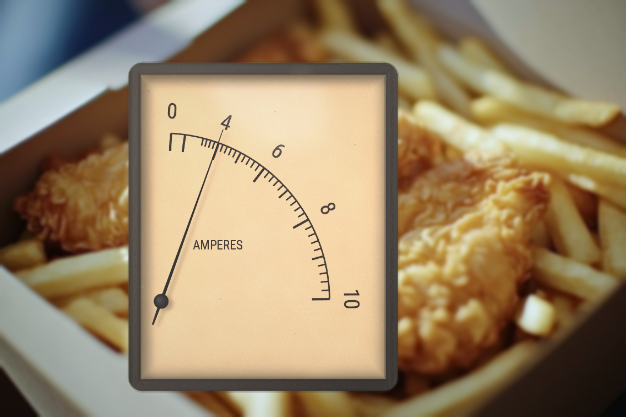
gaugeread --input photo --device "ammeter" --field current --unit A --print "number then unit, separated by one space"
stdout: 4 A
